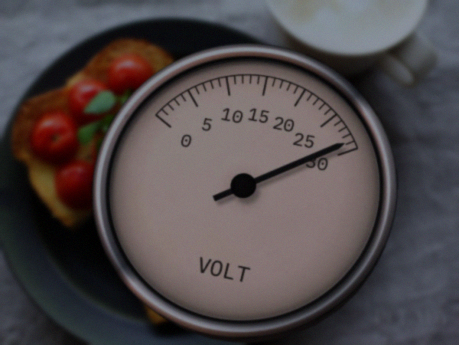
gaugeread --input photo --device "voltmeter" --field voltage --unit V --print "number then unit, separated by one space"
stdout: 29 V
